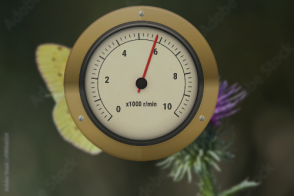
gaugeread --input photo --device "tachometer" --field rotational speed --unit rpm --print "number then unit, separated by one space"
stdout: 5800 rpm
